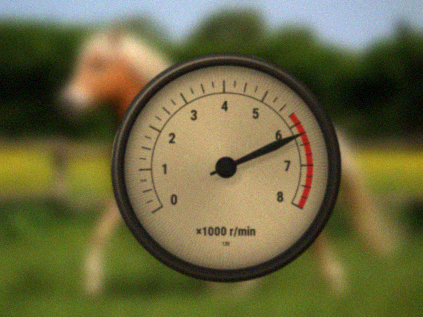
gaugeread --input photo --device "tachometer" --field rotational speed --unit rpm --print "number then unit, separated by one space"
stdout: 6250 rpm
